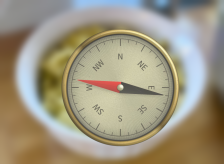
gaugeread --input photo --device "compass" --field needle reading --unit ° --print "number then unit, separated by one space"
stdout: 280 °
